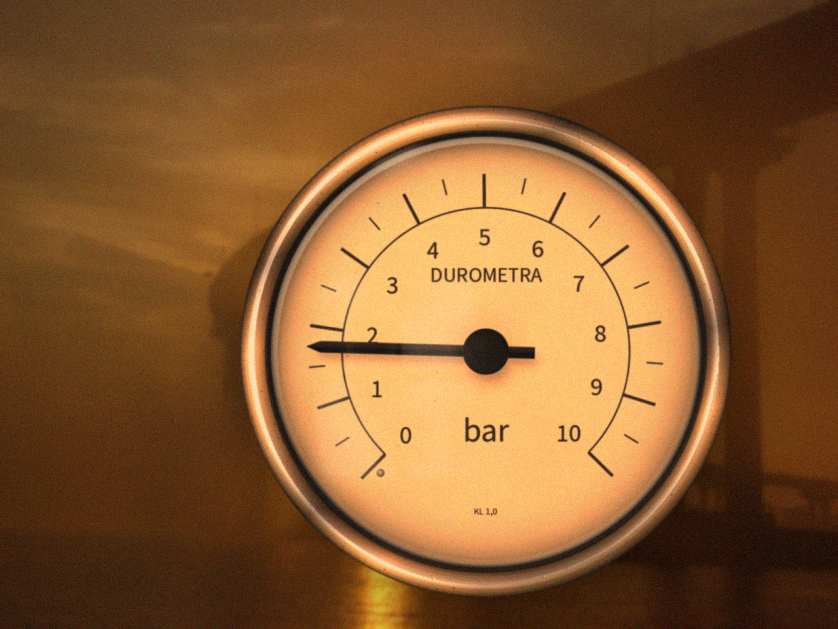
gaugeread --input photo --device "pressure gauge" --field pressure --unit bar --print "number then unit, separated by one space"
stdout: 1.75 bar
